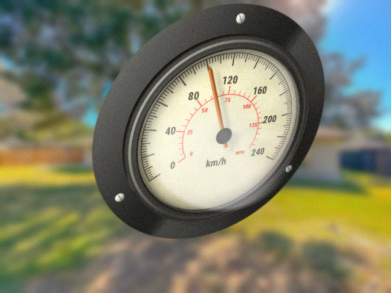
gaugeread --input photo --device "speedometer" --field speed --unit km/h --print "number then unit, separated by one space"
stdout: 100 km/h
